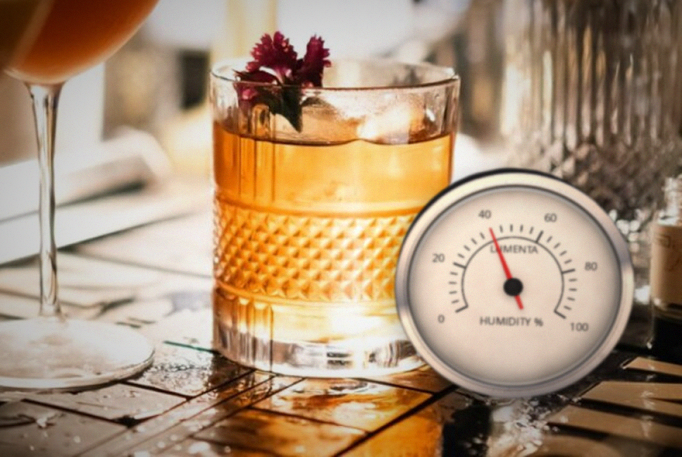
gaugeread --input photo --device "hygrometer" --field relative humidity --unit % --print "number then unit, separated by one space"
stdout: 40 %
